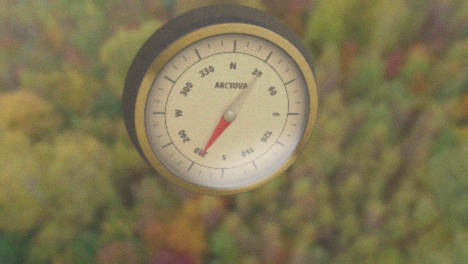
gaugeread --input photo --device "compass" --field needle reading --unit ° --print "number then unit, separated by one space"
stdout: 210 °
